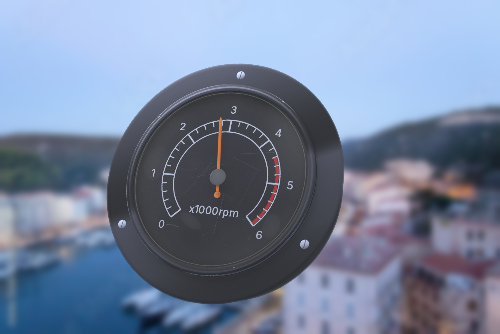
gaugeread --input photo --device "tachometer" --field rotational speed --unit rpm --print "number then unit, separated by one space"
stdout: 2800 rpm
